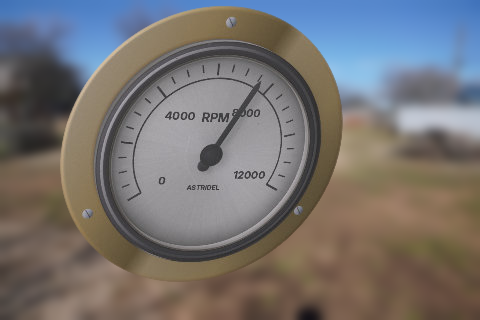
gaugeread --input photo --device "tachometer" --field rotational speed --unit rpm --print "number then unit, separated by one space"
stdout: 7500 rpm
